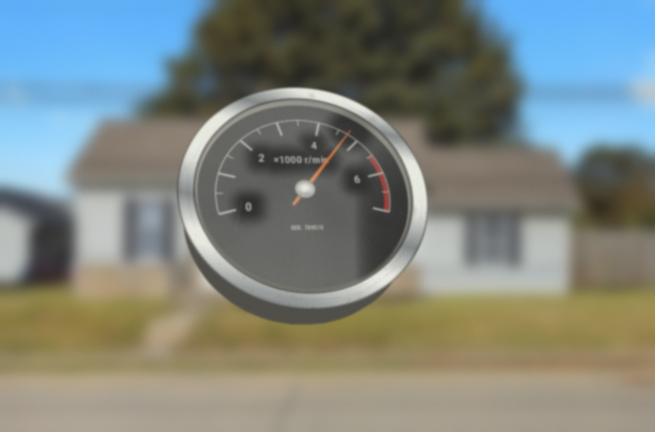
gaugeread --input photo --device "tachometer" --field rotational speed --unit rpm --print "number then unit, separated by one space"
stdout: 4750 rpm
